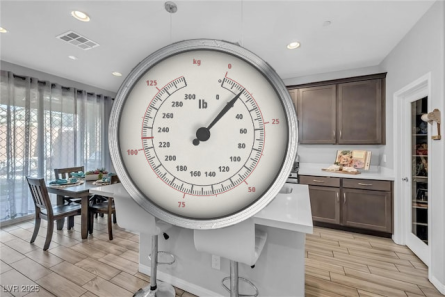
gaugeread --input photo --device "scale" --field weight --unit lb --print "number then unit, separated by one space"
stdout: 20 lb
